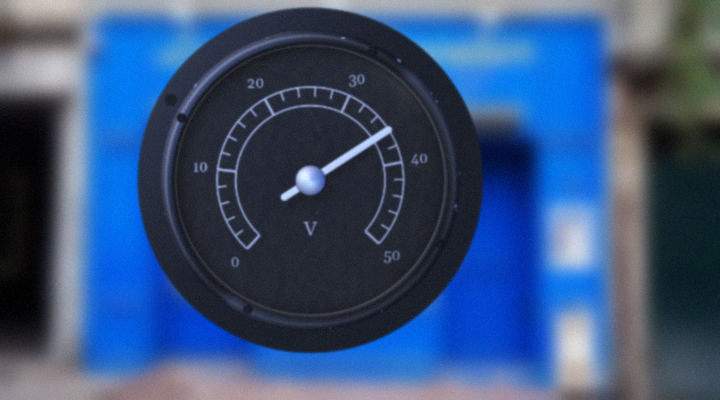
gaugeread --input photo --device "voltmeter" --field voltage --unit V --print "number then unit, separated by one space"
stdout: 36 V
